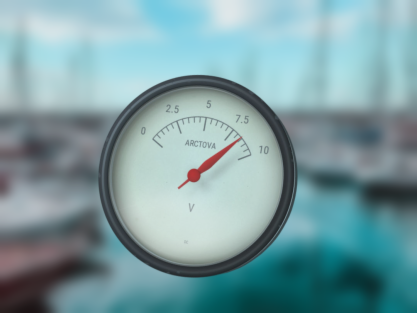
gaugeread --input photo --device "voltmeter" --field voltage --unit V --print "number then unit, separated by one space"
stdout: 8.5 V
